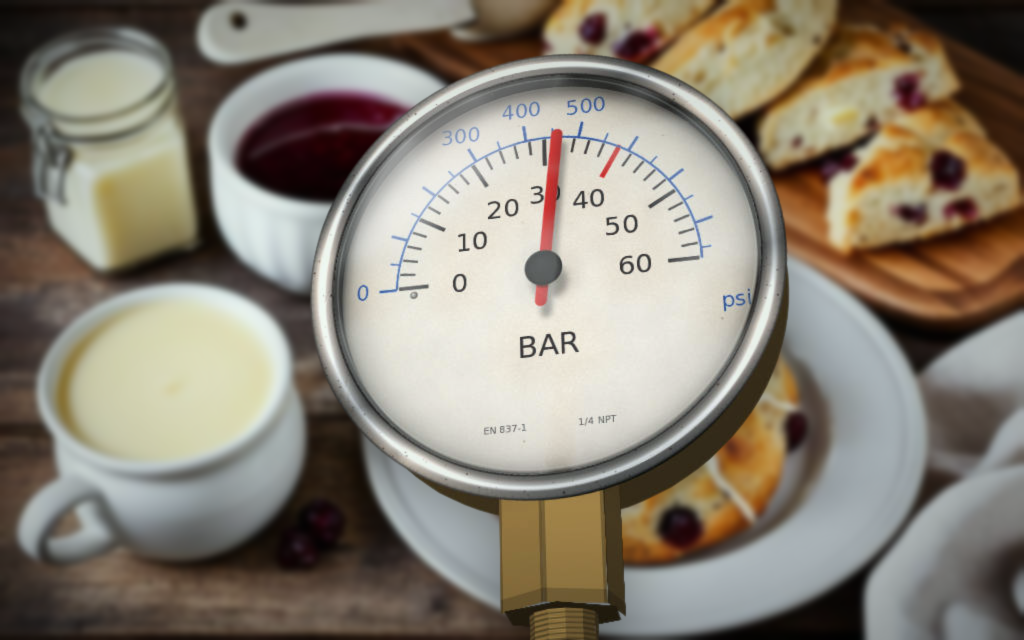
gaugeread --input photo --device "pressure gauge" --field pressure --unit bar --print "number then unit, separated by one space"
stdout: 32 bar
